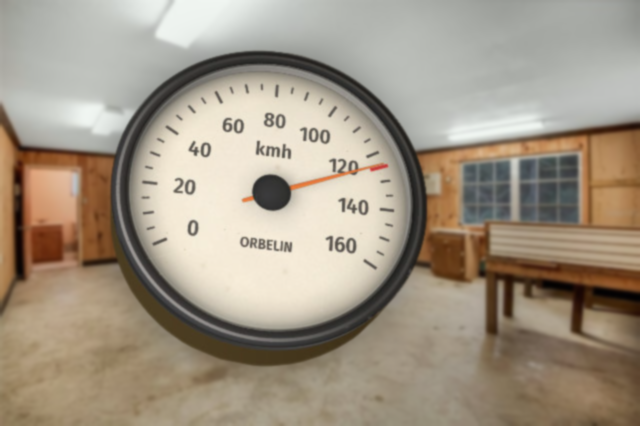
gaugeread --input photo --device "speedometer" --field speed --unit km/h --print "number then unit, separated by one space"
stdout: 125 km/h
